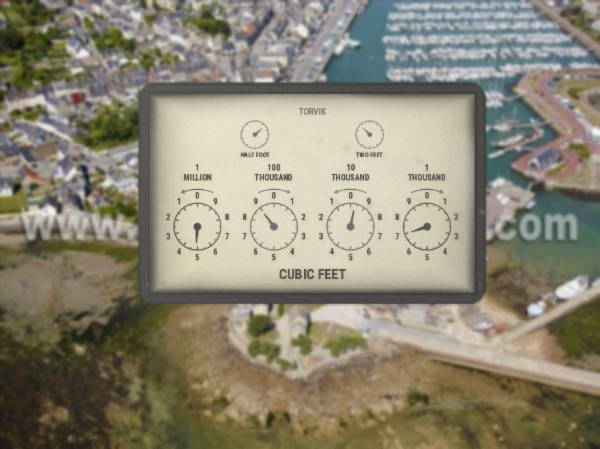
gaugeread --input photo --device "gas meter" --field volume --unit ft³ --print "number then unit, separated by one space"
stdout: 489700 ft³
